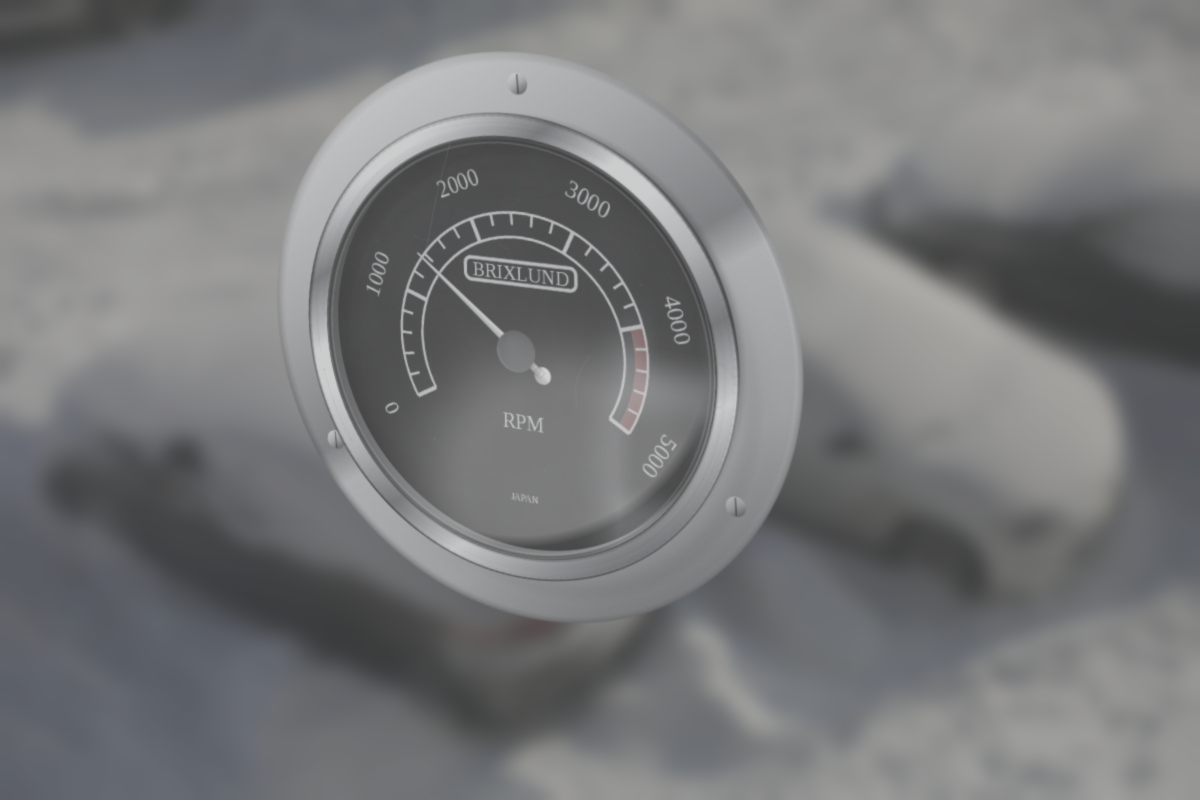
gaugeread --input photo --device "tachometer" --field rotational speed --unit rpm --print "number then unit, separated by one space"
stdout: 1400 rpm
